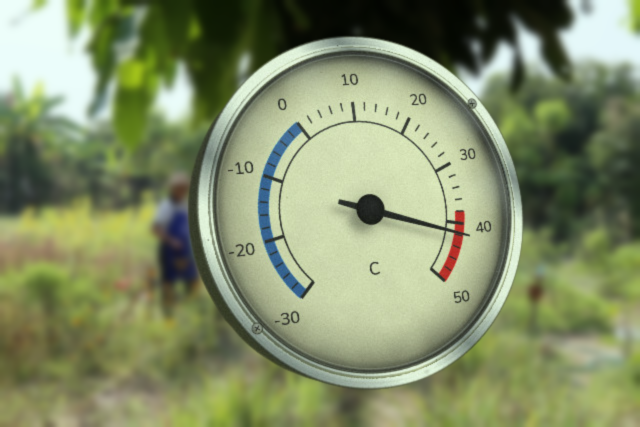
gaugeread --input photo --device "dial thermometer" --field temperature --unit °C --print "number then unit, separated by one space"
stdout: 42 °C
